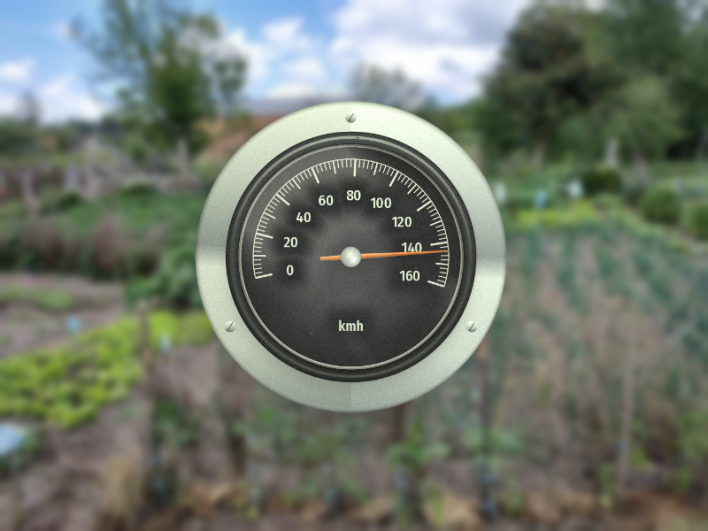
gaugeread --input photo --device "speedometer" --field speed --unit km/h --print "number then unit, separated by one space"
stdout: 144 km/h
